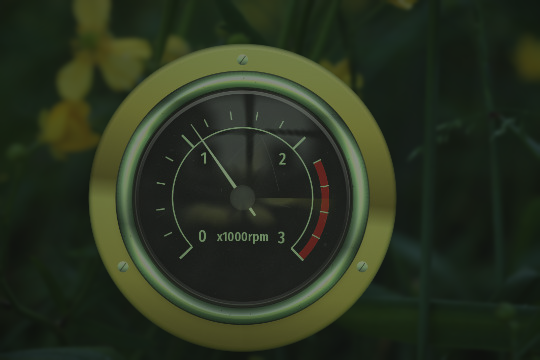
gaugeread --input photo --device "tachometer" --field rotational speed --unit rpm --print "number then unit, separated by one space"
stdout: 1100 rpm
